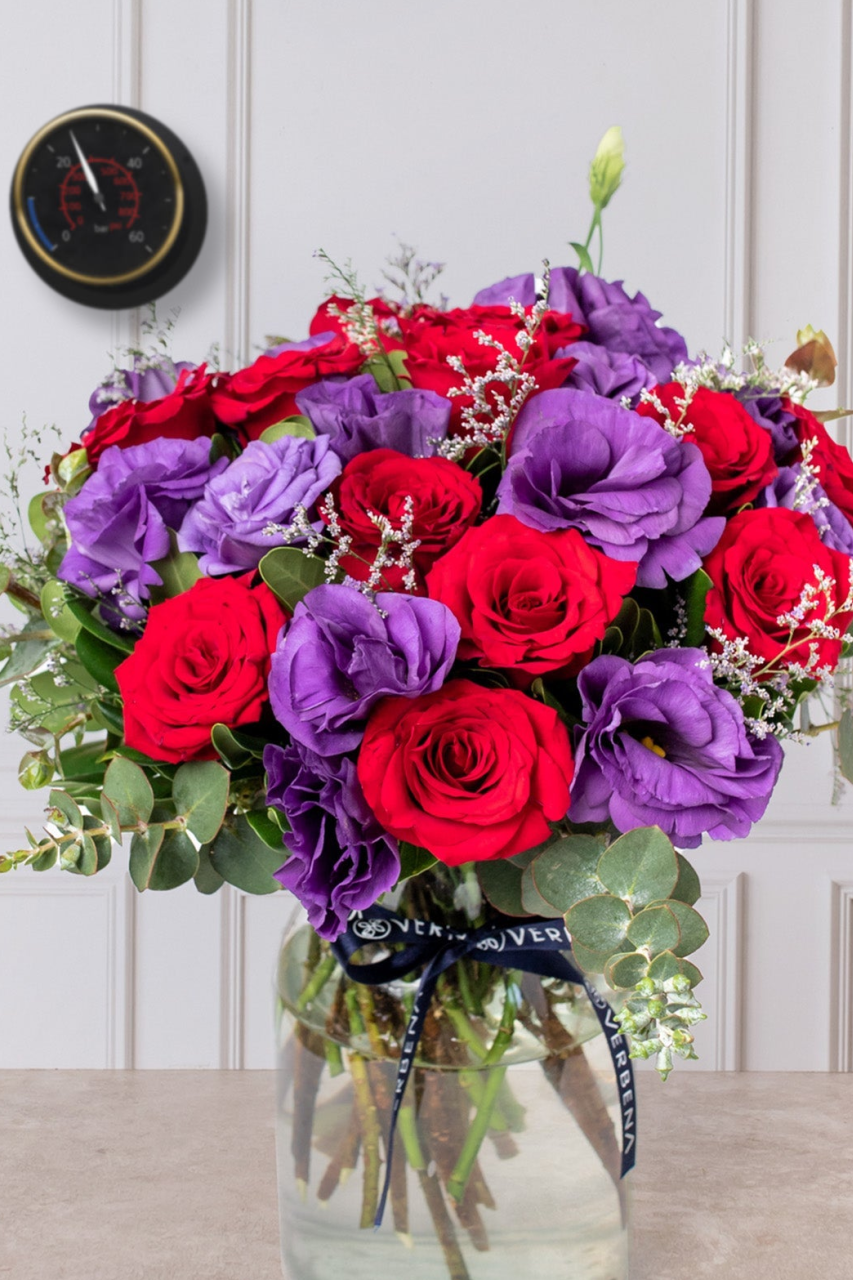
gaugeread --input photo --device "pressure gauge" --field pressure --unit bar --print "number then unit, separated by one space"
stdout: 25 bar
